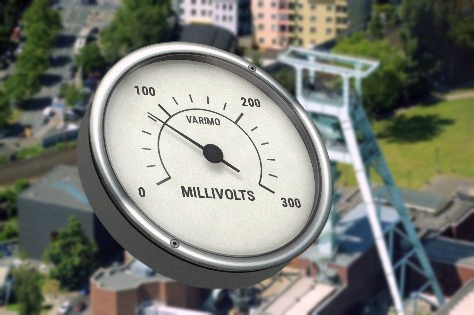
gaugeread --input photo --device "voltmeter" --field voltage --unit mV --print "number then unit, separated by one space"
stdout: 80 mV
